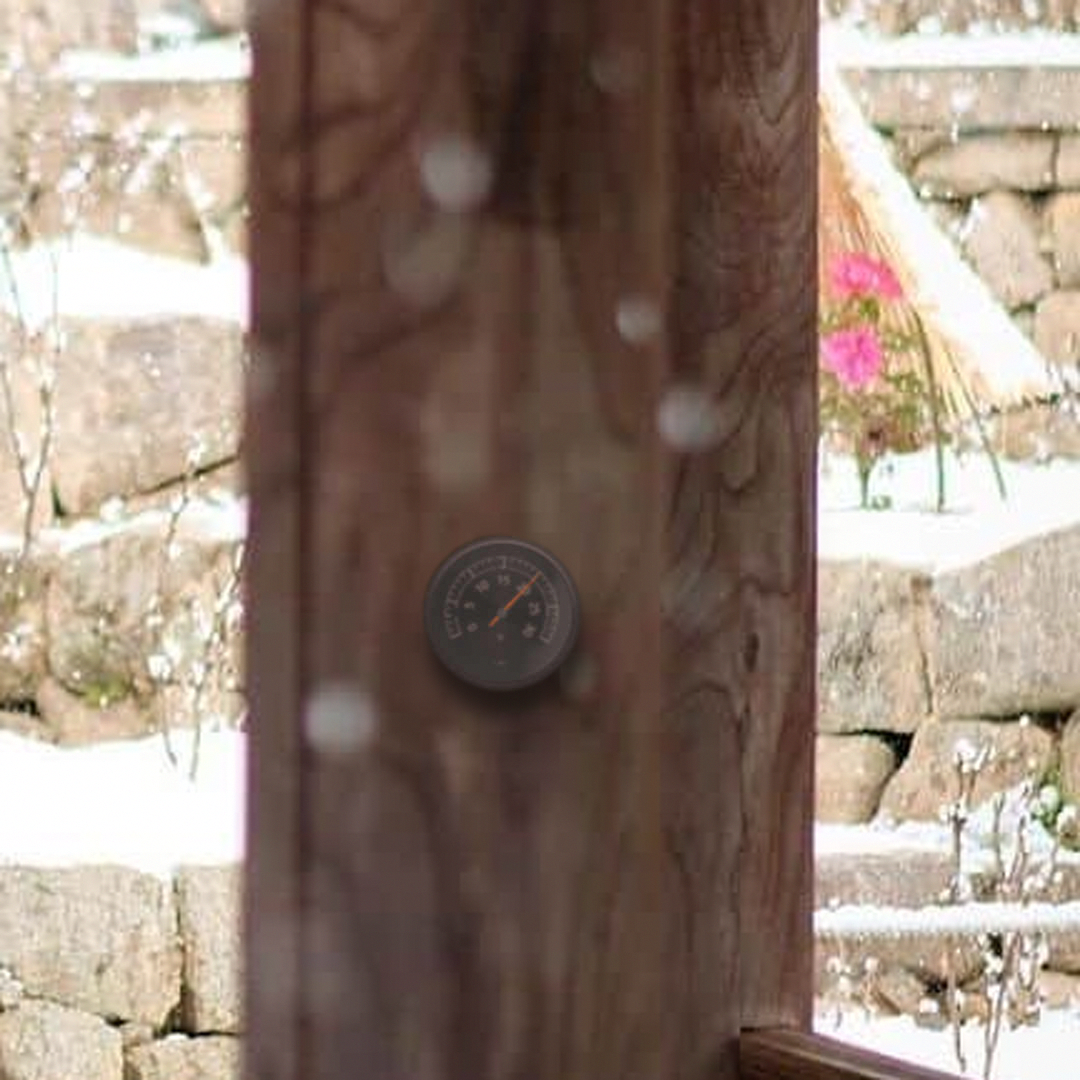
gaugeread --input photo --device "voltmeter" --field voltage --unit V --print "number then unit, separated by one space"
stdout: 20 V
